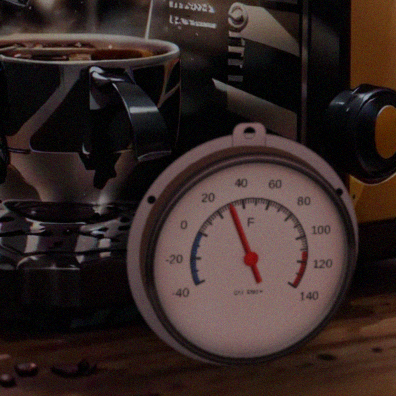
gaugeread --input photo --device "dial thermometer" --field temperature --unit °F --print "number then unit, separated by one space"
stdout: 30 °F
